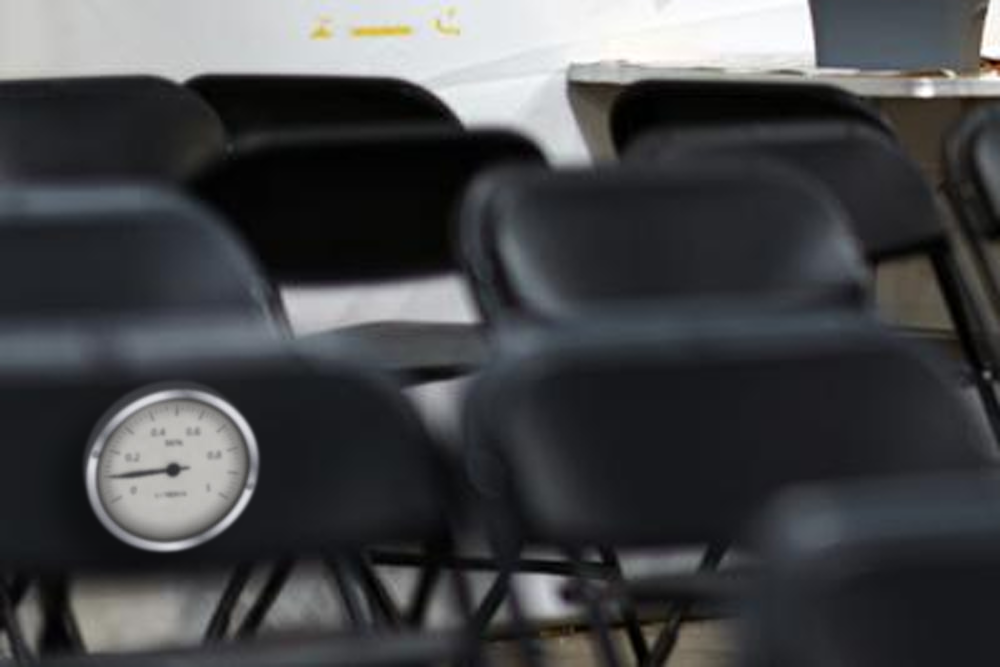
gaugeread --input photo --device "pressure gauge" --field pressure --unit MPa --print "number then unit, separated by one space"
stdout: 0.1 MPa
